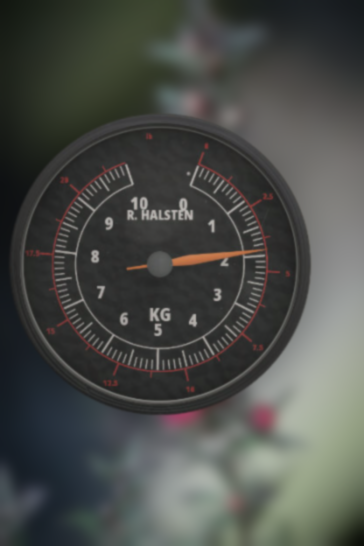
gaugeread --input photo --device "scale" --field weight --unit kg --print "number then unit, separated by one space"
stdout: 1.9 kg
